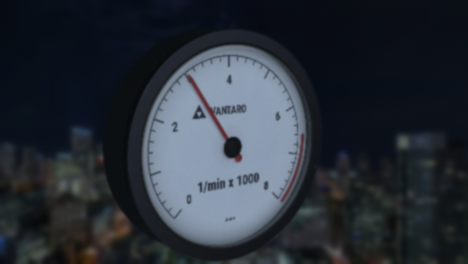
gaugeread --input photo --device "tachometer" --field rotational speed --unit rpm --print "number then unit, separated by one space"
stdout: 3000 rpm
